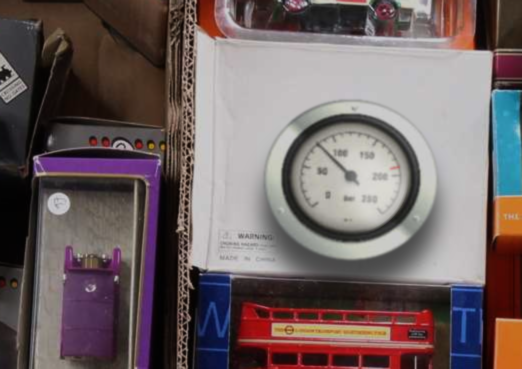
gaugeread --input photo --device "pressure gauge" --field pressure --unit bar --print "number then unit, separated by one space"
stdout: 80 bar
